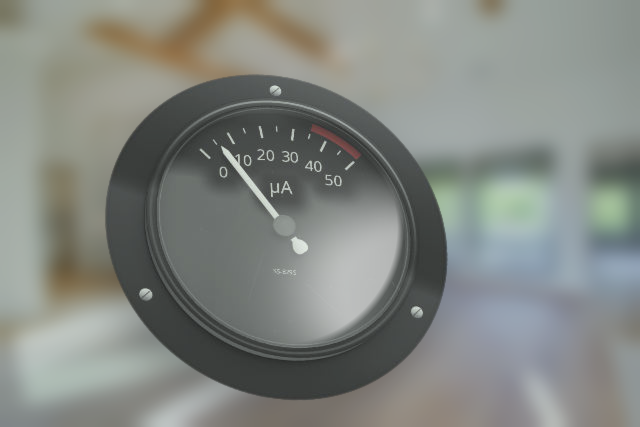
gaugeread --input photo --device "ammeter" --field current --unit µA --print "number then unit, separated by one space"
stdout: 5 µA
